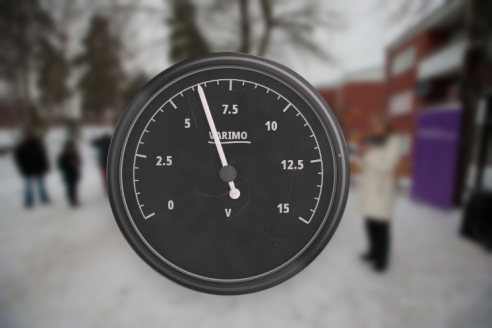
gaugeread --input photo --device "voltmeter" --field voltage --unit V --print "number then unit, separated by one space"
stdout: 6.25 V
